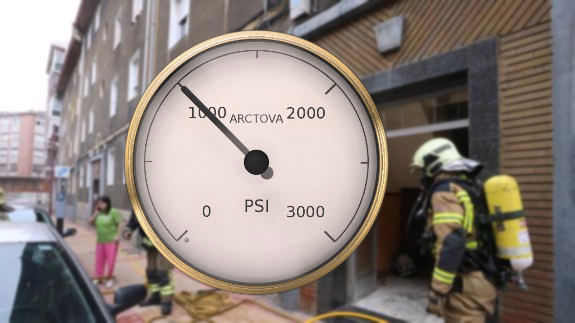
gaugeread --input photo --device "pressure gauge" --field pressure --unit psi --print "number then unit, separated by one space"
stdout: 1000 psi
